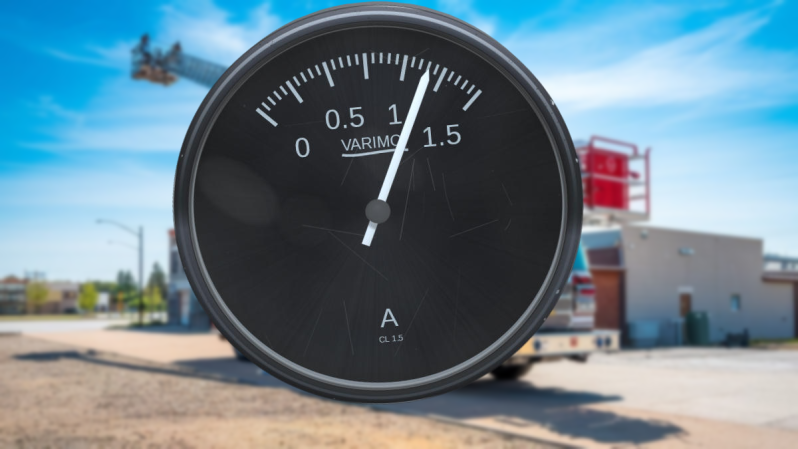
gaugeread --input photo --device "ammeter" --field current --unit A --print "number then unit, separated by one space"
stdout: 1.15 A
